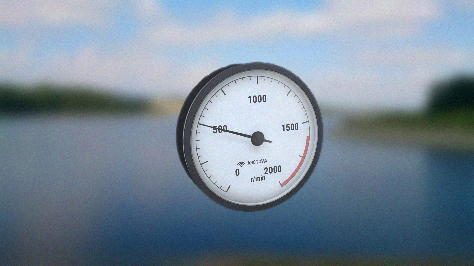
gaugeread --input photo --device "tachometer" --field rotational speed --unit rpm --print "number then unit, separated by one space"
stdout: 500 rpm
